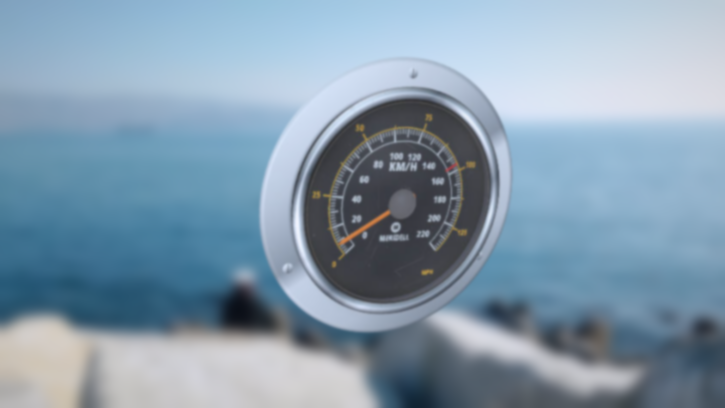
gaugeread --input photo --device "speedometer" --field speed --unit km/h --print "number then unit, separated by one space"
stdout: 10 km/h
